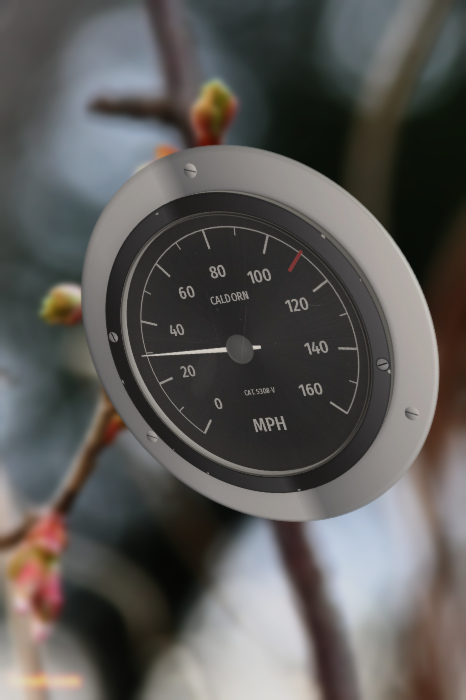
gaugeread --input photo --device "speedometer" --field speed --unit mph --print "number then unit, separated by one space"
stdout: 30 mph
